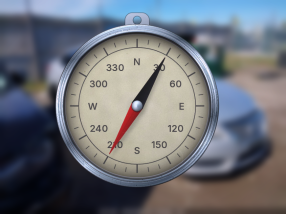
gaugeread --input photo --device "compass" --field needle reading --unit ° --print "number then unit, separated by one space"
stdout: 210 °
